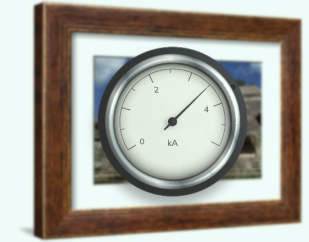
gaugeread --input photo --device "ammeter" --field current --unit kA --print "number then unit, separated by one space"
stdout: 3.5 kA
